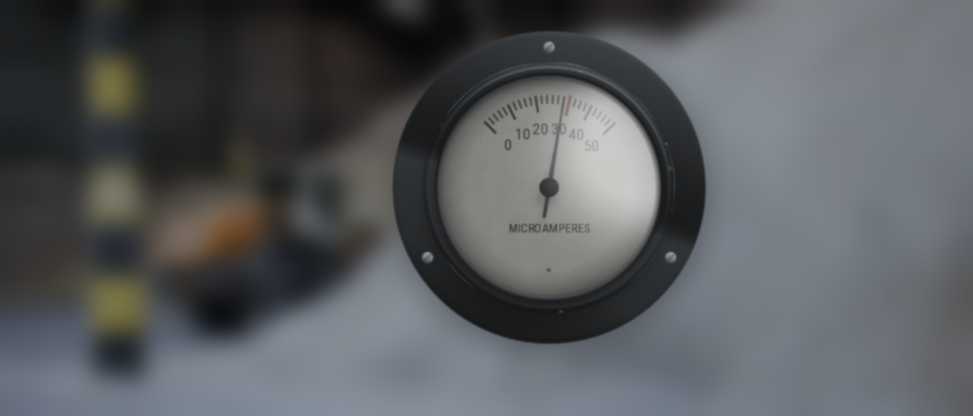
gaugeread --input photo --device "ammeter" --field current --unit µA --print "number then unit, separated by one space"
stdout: 30 µA
